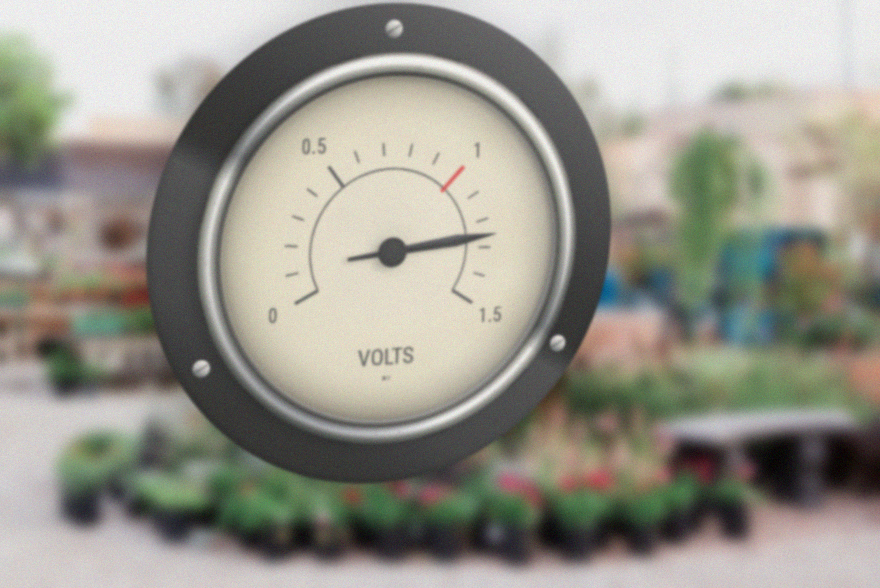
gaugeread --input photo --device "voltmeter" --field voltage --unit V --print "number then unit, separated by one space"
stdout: 1.25 V
